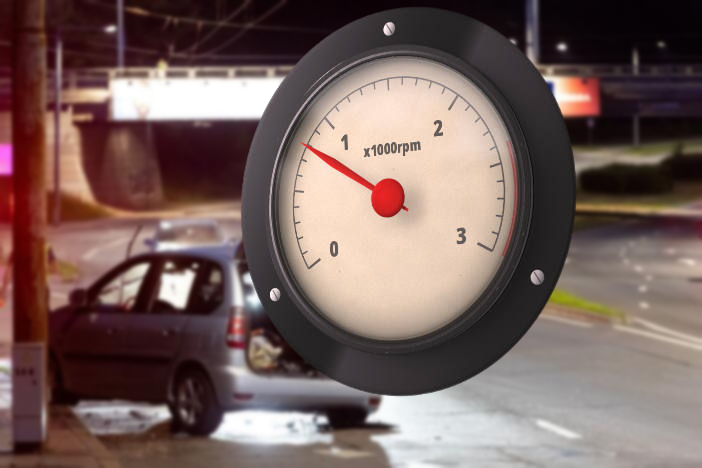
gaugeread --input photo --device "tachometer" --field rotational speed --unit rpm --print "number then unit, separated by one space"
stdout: 800 rpm
